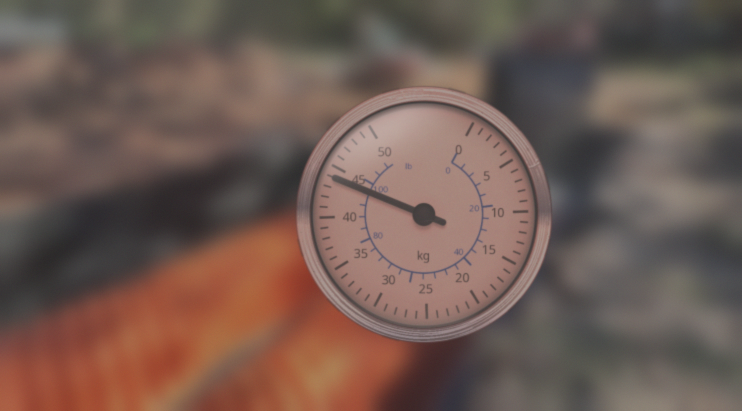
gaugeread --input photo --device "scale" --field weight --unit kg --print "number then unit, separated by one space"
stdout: 44 kg
